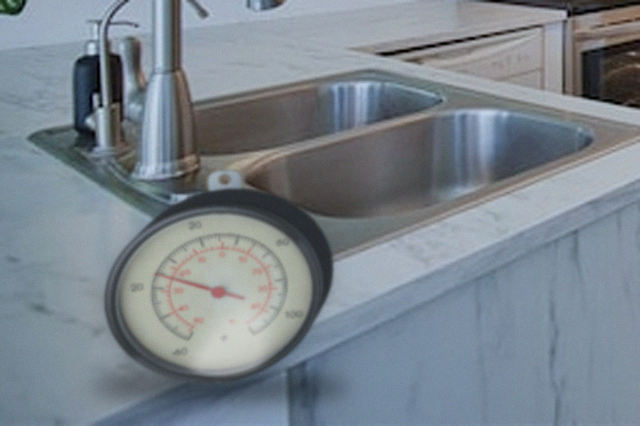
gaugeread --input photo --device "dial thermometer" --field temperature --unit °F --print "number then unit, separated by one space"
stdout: -10 °F
